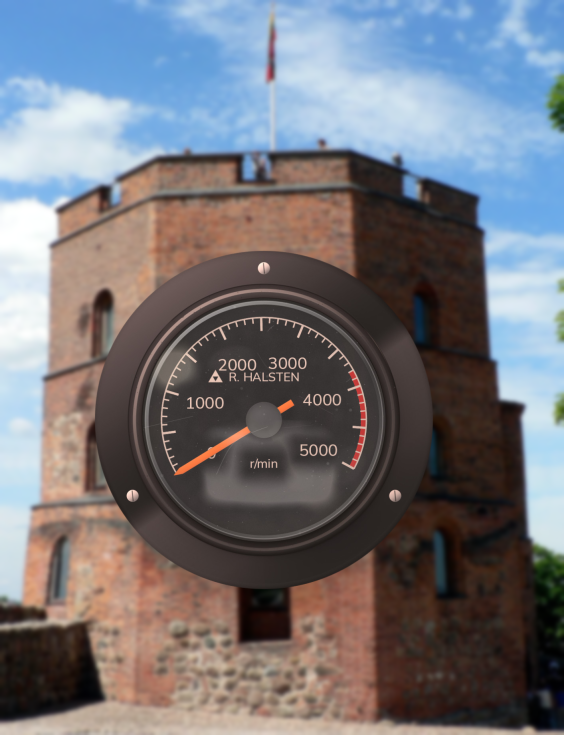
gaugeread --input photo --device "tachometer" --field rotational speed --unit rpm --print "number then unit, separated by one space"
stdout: 0 rpm
